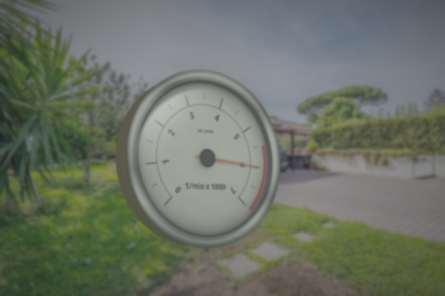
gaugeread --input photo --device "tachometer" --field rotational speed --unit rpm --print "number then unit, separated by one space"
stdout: 6000 rpm
